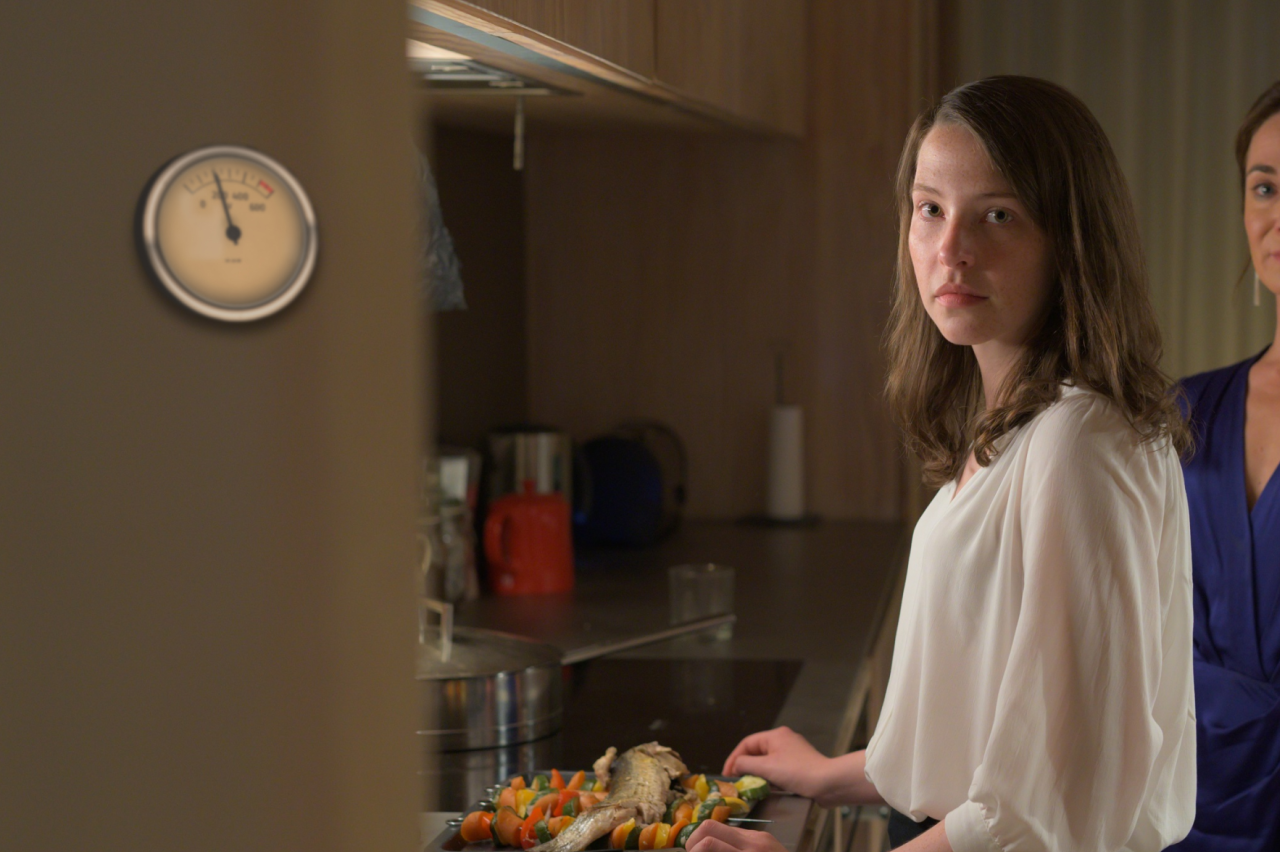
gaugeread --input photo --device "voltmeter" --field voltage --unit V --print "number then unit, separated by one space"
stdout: 200 V
